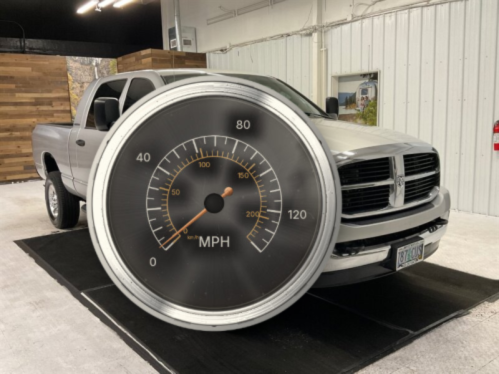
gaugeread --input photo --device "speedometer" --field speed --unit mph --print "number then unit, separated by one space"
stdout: 2.5 mph
